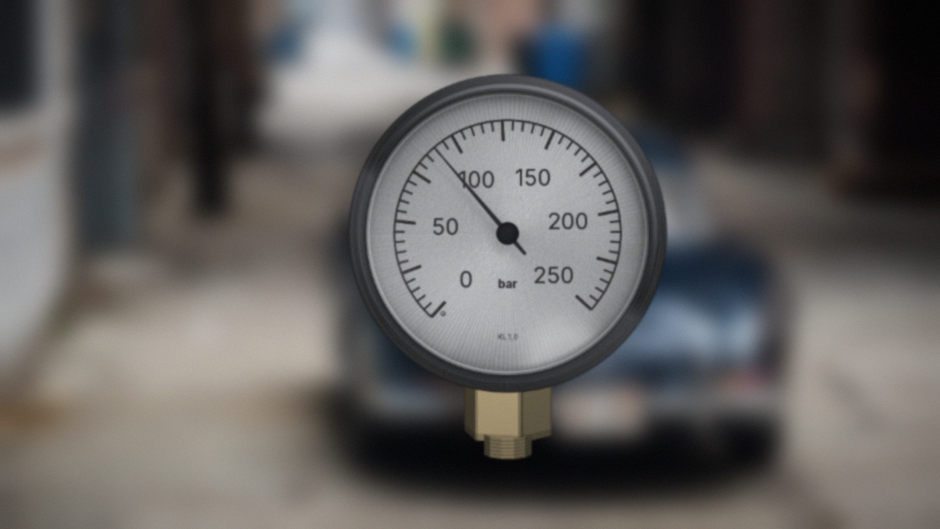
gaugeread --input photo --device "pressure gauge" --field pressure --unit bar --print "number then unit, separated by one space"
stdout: 90 bar
